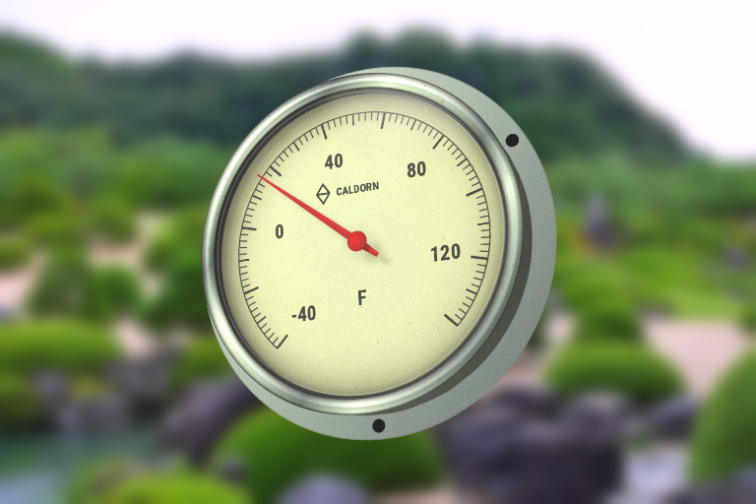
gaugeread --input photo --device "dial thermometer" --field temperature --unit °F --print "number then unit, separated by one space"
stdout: 16 °F
